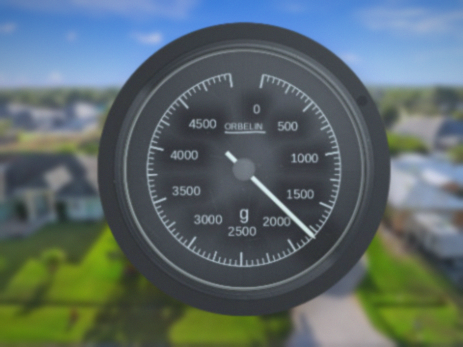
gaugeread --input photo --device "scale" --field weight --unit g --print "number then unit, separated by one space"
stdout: 1800 g
